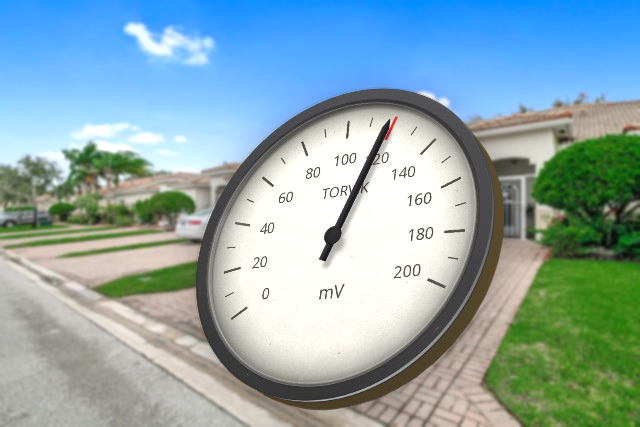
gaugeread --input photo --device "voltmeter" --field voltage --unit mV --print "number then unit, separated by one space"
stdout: 120 mV
